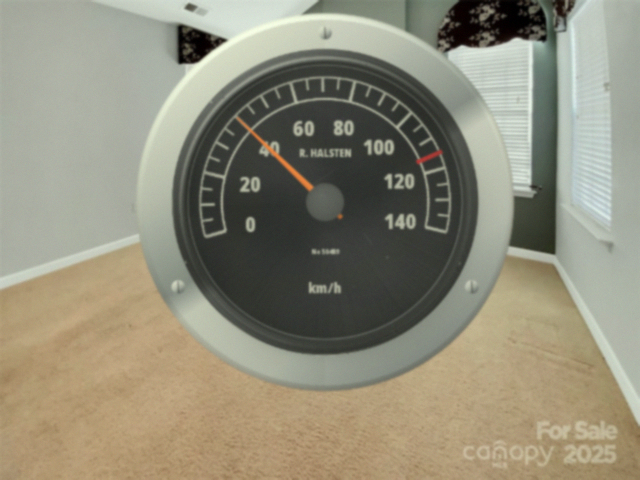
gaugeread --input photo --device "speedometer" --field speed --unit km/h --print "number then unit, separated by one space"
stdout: 40 km/h
